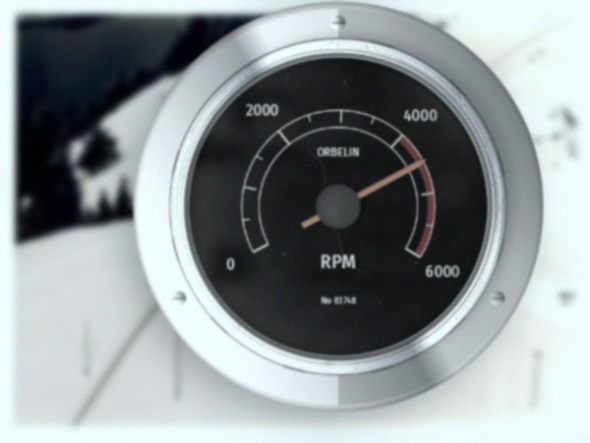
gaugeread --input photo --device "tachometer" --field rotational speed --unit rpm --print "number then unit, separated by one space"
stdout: 4500 rpm
